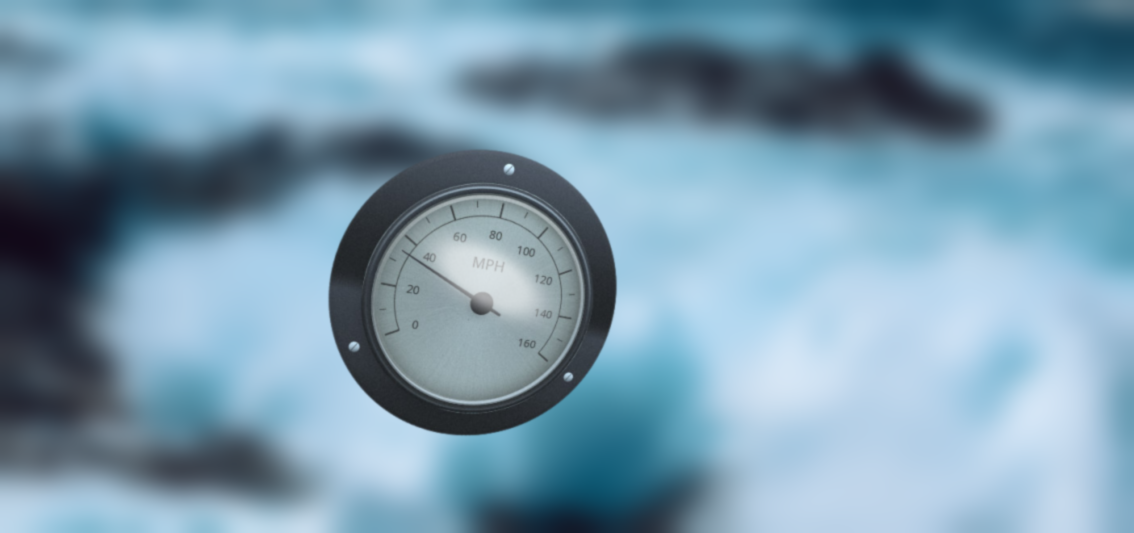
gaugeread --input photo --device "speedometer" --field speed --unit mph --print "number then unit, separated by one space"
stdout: 35 mph
